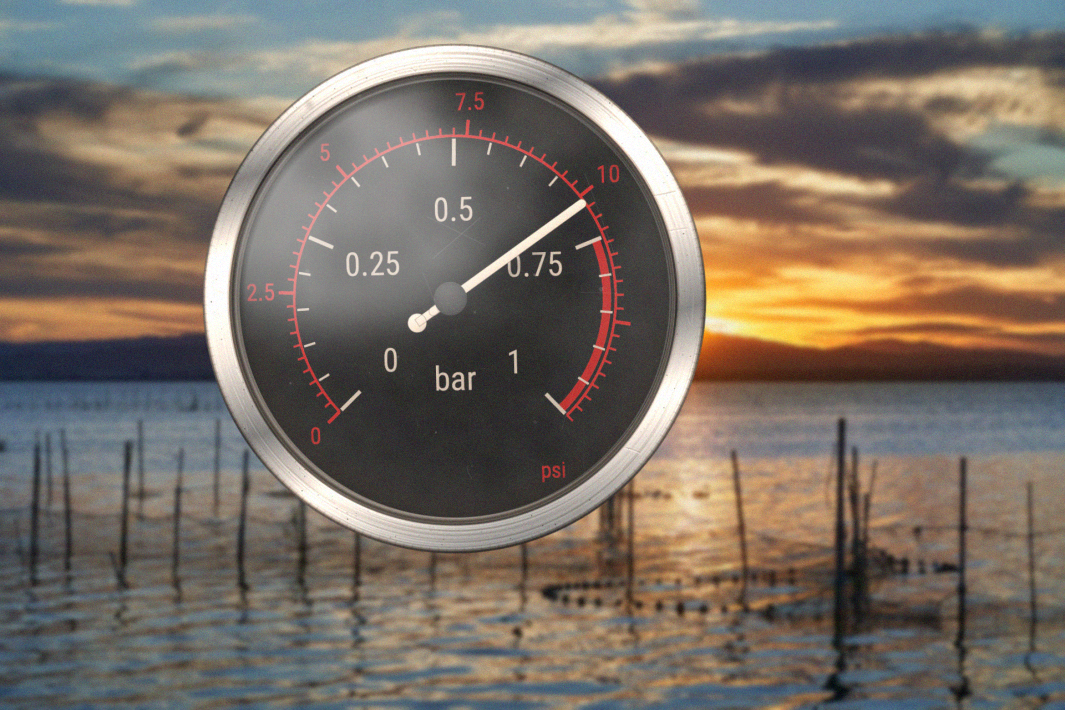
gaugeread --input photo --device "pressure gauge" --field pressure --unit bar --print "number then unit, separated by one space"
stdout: 0.7 bar
